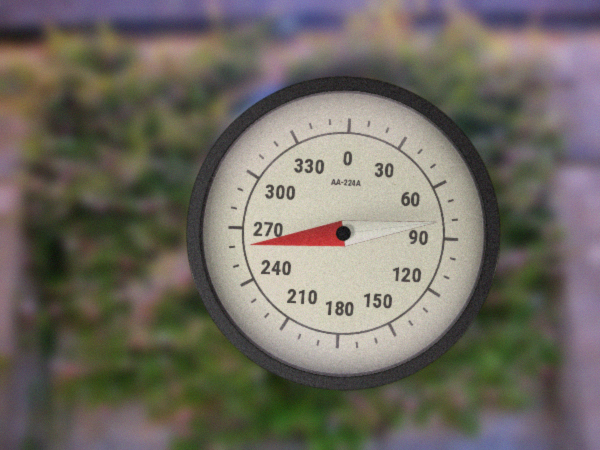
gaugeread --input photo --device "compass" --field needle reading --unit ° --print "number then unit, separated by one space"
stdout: 260 °
